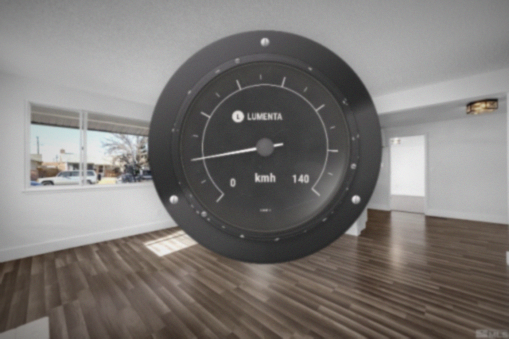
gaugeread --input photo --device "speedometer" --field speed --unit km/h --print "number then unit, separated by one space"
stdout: 20 km/h
